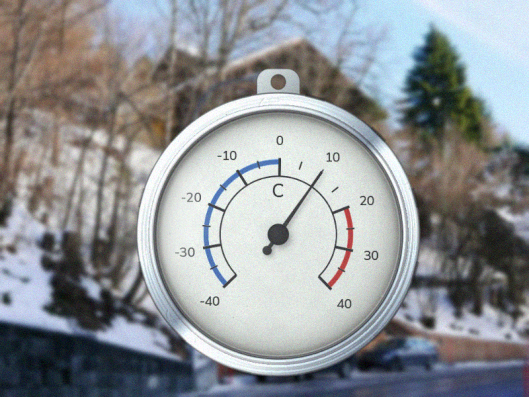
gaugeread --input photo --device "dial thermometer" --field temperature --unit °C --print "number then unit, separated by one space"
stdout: 10 °C
